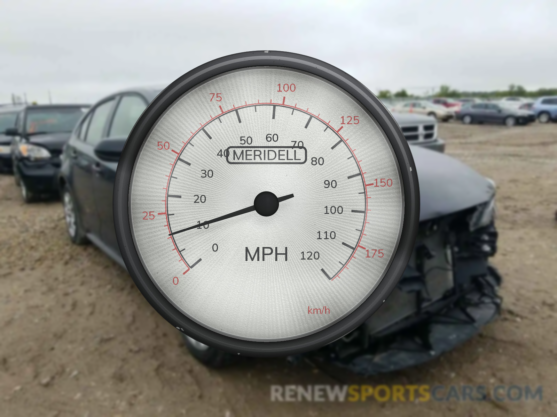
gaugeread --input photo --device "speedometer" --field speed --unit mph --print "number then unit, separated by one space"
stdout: 10 mph
